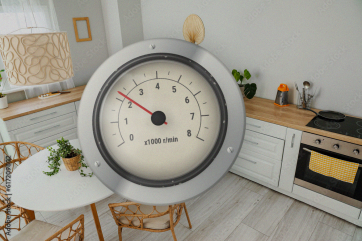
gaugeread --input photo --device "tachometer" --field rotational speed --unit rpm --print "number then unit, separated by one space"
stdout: 2250 rpm
